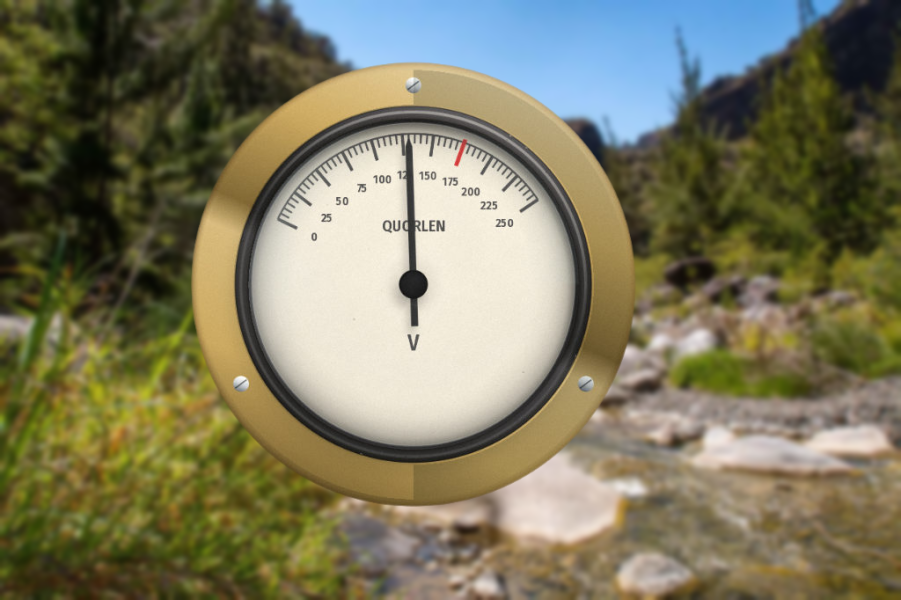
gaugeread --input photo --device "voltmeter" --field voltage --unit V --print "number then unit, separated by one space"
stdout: 130 V
